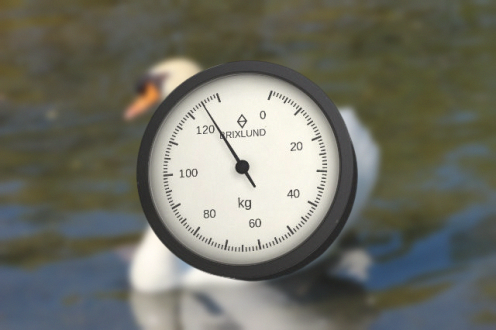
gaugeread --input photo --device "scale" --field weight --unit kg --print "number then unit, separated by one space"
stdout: 125 kg
